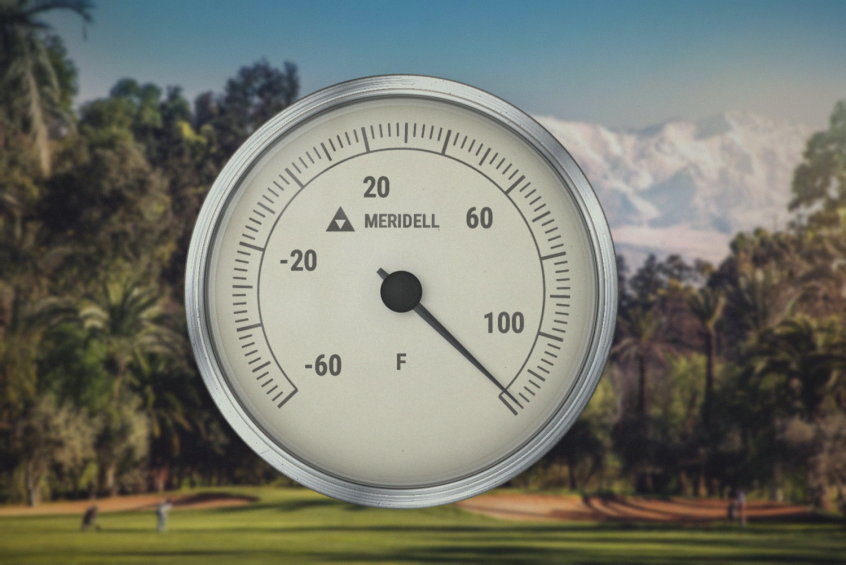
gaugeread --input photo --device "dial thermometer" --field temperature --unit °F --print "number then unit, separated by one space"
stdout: 118 °F
